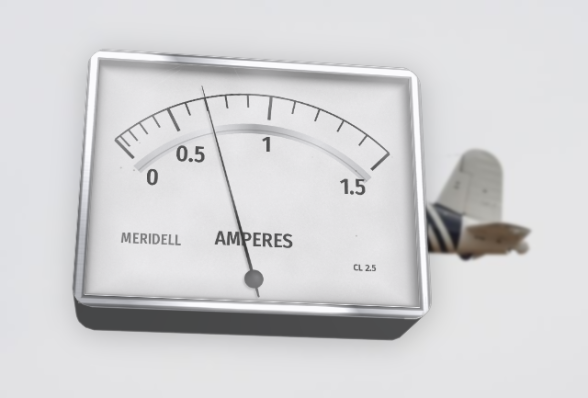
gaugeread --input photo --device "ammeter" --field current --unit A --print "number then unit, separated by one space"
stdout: 0.7 A
